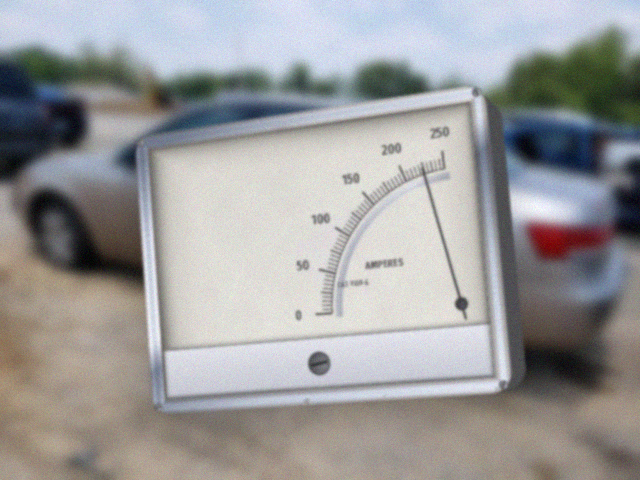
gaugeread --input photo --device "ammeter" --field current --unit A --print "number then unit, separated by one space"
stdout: 225 A
